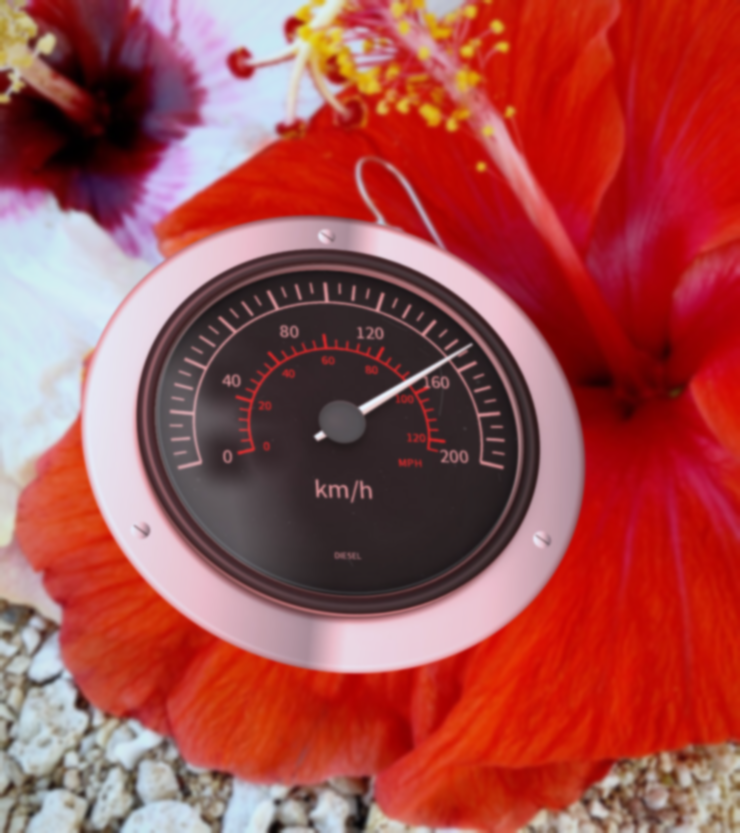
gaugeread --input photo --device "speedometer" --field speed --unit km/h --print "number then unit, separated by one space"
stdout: 155 km/h
